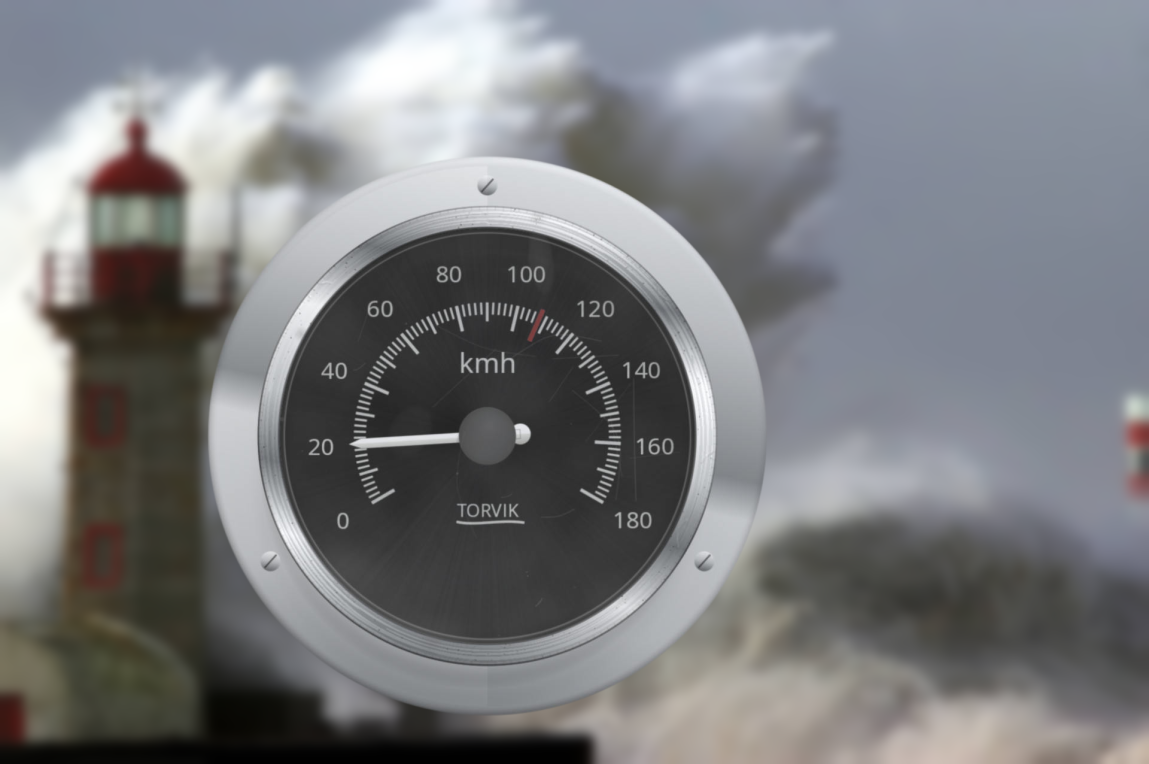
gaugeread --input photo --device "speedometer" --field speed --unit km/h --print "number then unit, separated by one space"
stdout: 20 km/h
